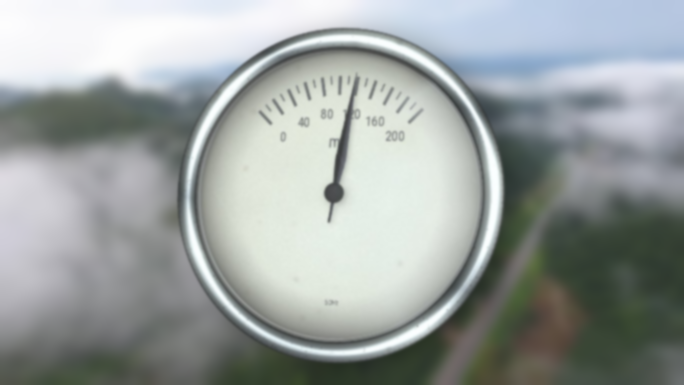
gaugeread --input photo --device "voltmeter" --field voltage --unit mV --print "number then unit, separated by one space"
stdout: 120 mV
